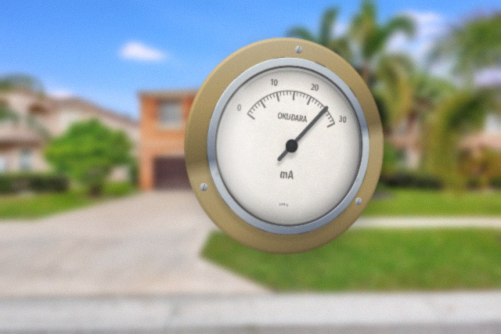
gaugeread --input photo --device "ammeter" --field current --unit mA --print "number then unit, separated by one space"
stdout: 25 mA
